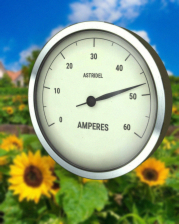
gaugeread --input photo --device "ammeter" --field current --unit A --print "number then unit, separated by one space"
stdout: 47.5 A
